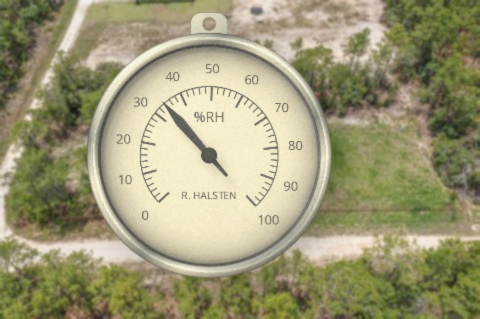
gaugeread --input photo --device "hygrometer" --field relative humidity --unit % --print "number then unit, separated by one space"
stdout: 34 %
